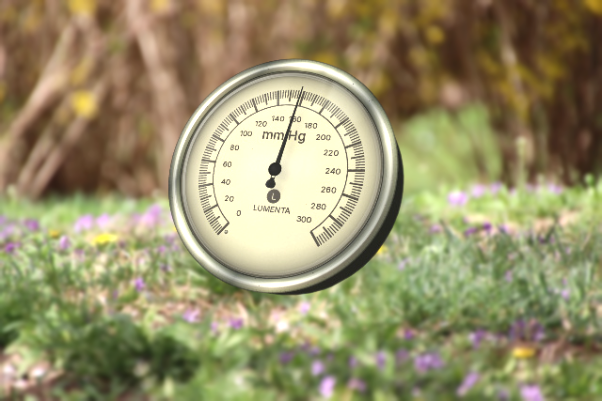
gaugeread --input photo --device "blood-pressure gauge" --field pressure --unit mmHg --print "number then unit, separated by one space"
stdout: 160 mmHg
